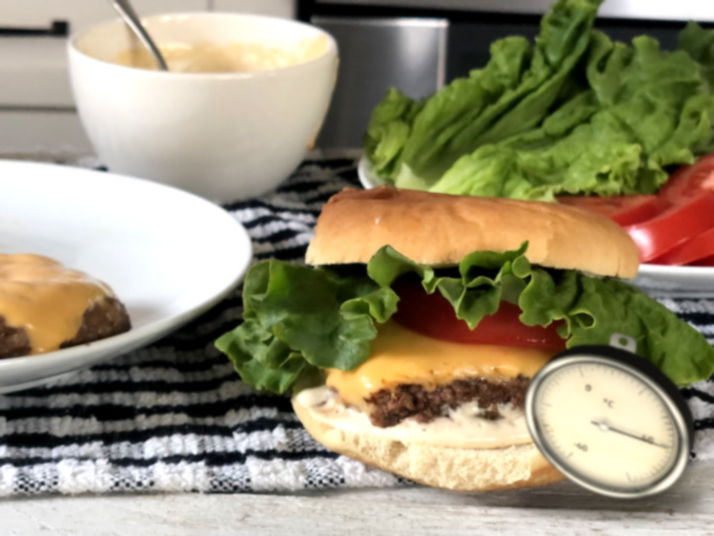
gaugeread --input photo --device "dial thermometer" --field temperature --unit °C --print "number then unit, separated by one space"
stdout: 40 °C
